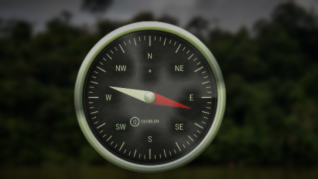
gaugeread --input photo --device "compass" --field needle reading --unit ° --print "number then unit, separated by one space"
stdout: 105 °
